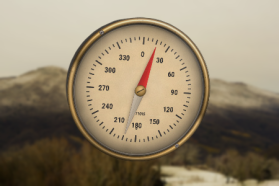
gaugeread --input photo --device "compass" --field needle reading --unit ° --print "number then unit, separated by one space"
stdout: 15 °
